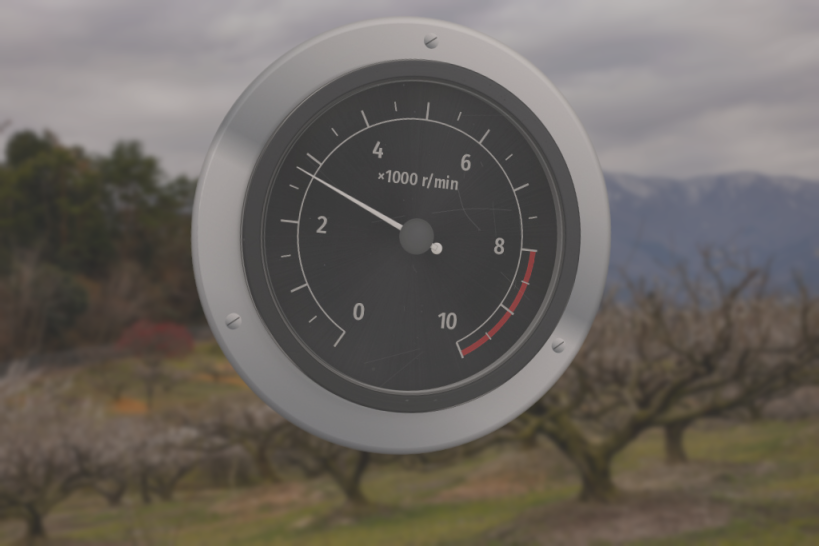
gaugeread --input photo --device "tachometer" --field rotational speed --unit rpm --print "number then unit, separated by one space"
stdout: 2750 rpm
